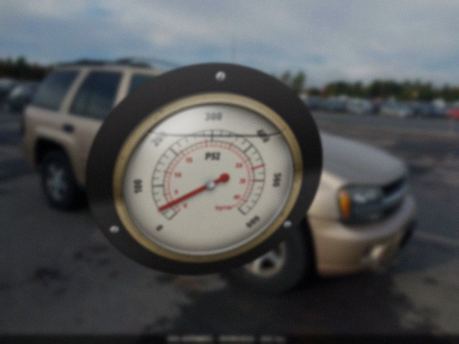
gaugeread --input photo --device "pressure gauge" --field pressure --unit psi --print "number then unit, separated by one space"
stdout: 40 psi
